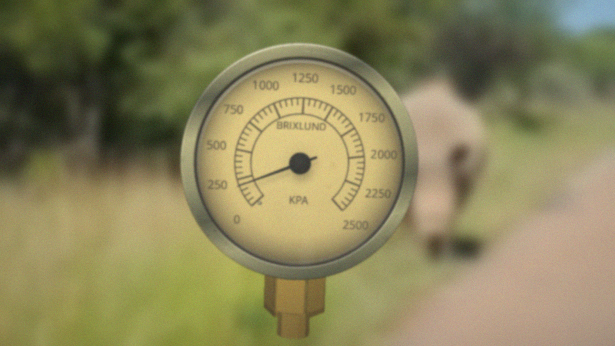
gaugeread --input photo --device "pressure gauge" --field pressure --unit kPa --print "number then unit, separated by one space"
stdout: 200 kPa
